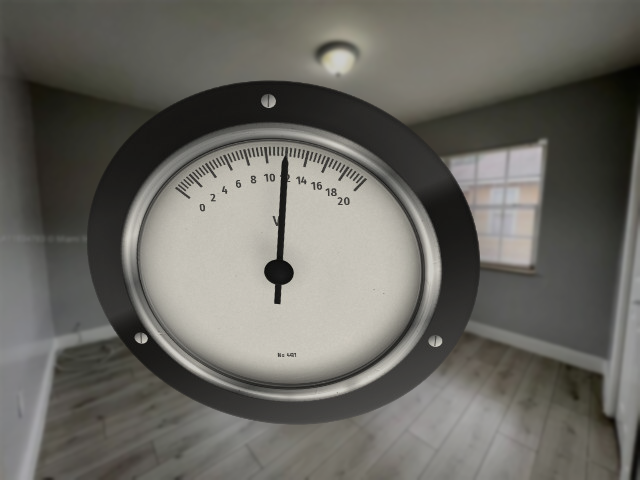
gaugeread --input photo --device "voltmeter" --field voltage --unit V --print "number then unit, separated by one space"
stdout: 12 V
